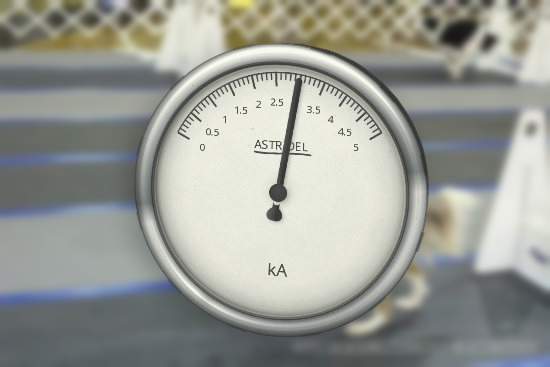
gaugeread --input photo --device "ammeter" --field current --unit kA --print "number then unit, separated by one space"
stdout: 3 kA
